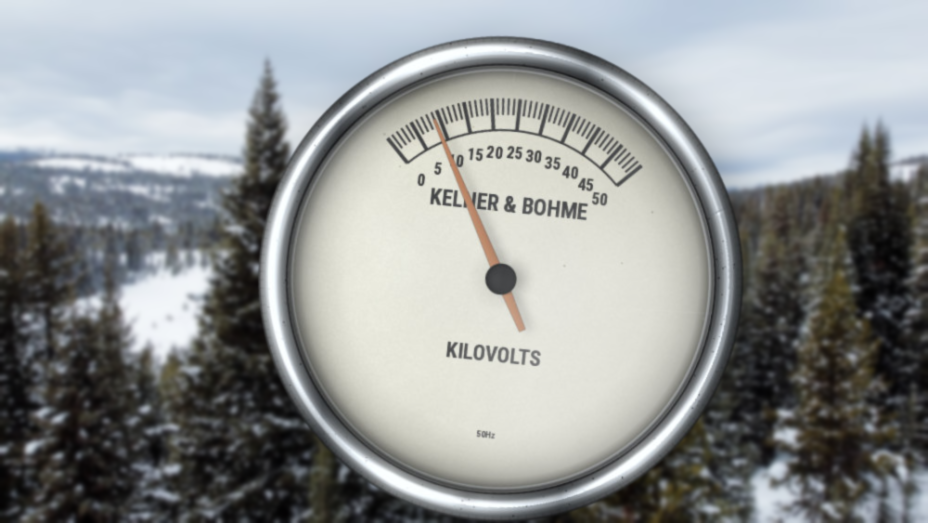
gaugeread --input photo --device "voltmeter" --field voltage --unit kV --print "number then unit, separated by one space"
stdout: 9 kV
